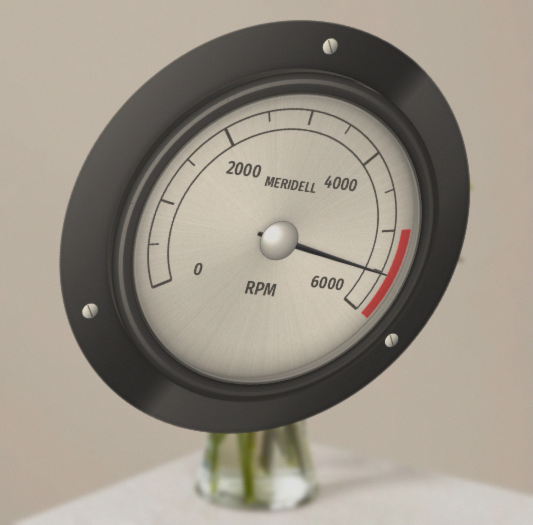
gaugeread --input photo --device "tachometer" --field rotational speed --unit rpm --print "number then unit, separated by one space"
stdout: 5500 rpm
